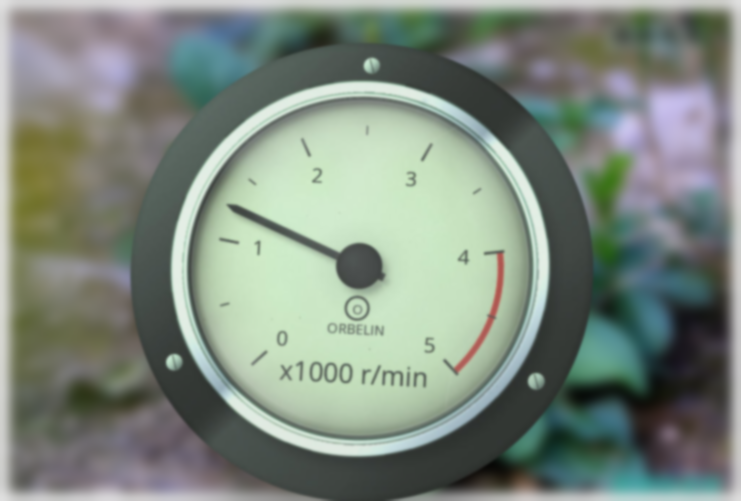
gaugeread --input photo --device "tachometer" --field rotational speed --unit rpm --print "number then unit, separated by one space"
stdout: 1250 rpm
